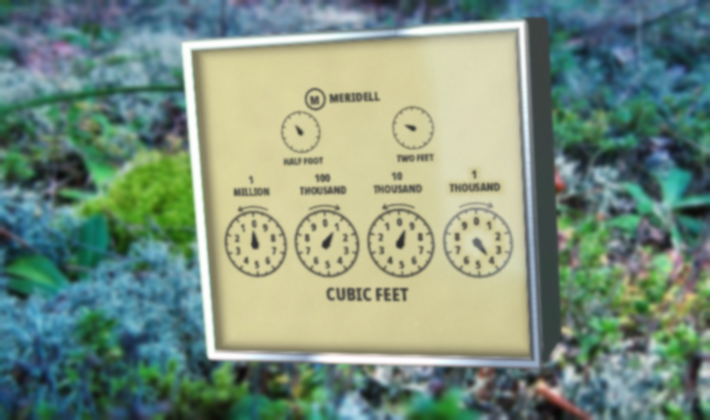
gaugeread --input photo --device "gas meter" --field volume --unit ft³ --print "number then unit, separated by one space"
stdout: 9400 ft³
